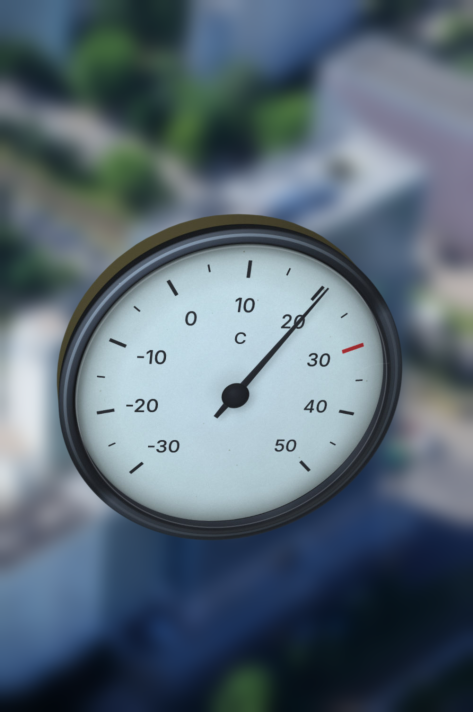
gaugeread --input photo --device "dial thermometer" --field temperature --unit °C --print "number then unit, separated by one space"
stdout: 20 °C
